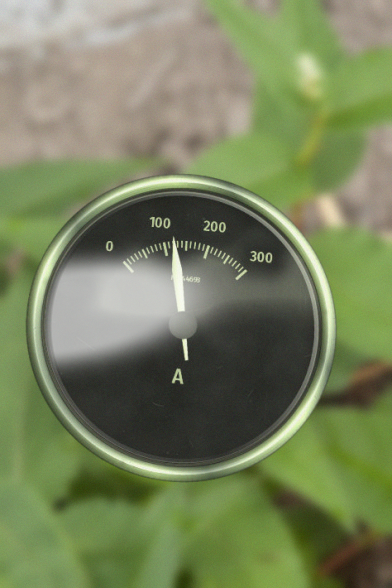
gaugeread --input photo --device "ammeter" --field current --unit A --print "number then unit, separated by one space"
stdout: 120 A
